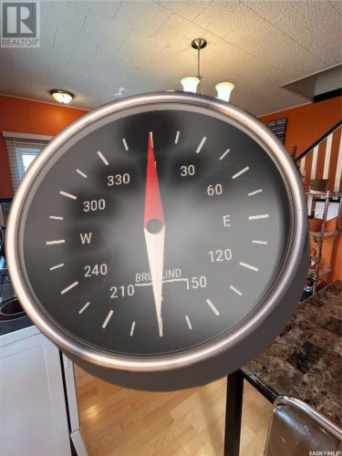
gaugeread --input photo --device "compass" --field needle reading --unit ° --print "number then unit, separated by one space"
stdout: 0 °
